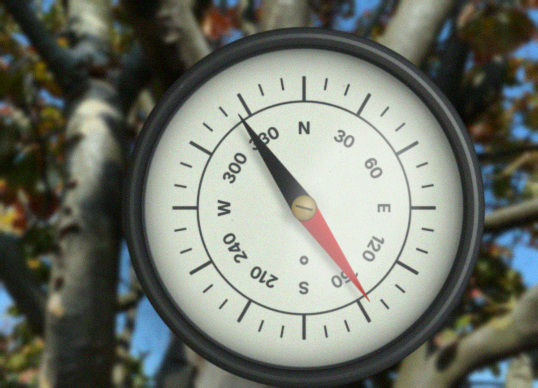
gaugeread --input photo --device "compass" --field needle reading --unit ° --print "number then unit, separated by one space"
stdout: 145 °
